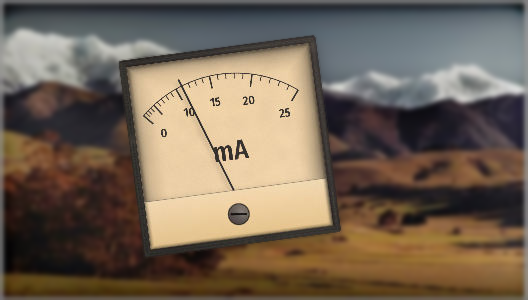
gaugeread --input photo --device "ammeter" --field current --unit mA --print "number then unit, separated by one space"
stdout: 11 mA
